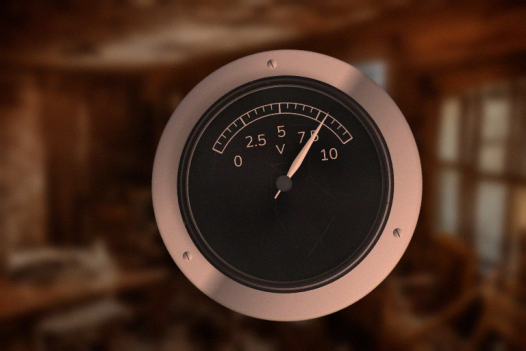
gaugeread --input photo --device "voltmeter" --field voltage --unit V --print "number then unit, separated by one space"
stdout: 8 V
